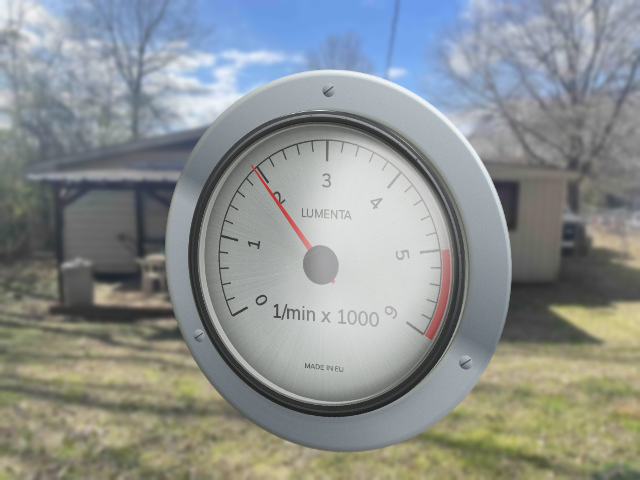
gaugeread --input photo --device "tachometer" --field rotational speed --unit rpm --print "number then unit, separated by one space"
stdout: 2000 rpm
